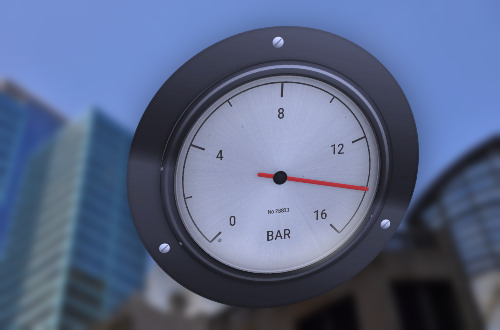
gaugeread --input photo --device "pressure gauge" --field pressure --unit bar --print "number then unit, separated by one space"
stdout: 14 bar
